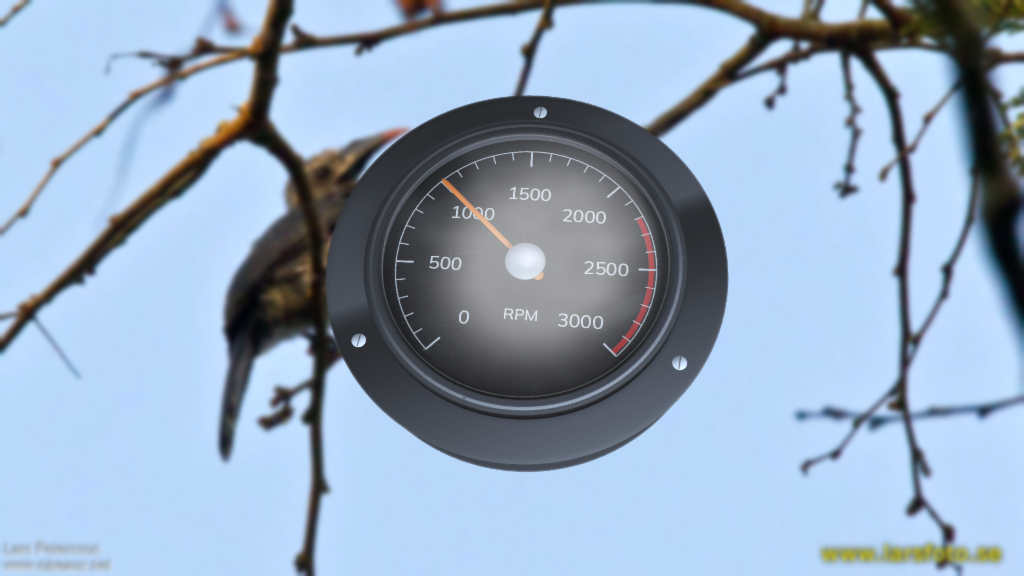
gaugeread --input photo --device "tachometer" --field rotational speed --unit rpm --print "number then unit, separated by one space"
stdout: 1000 rpm
